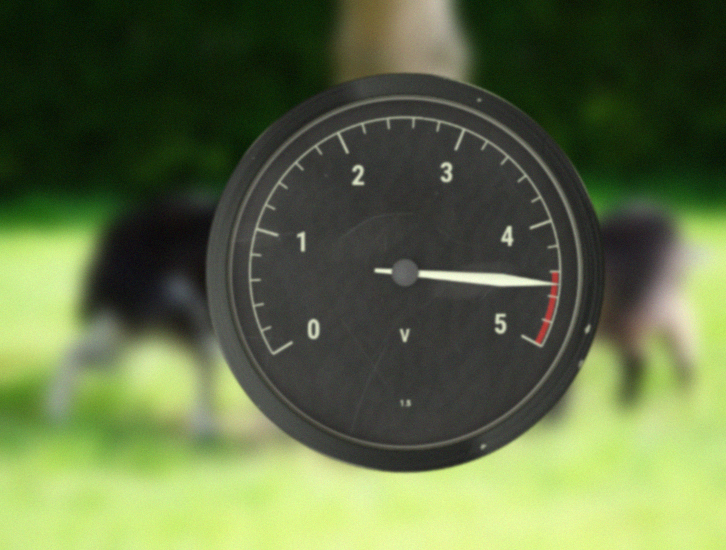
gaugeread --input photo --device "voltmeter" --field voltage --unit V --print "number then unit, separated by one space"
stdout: 4.5 V
